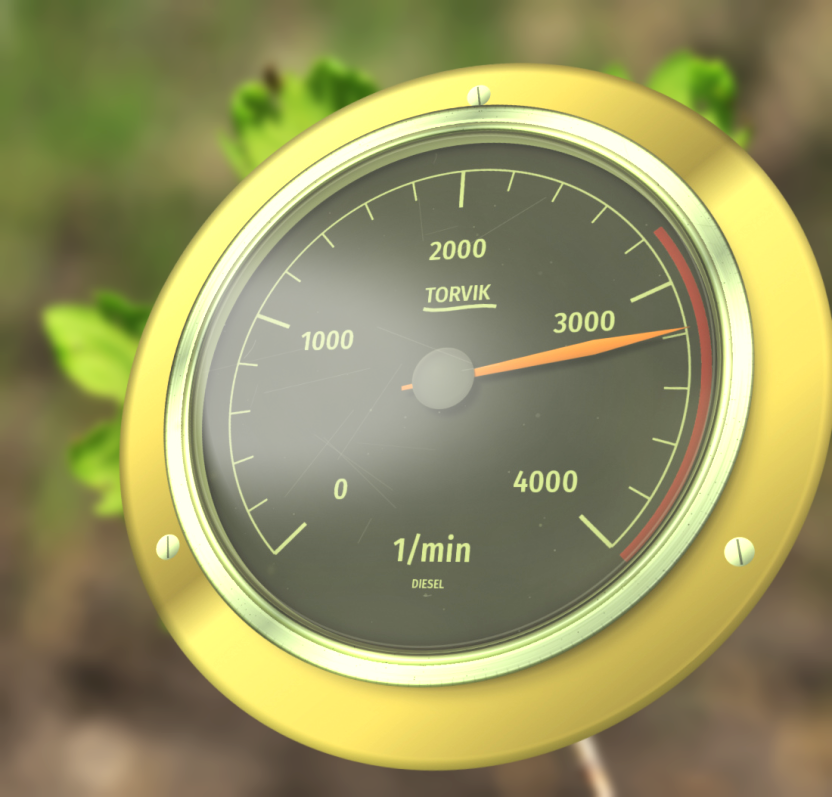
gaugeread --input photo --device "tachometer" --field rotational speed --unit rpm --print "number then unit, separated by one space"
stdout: 3200 rpm
